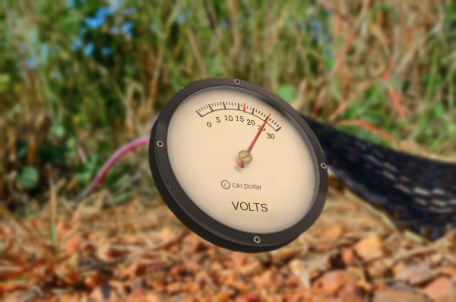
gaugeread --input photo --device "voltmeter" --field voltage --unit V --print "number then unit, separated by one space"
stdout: 25 V
